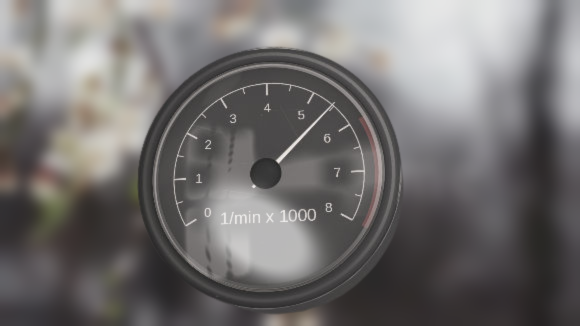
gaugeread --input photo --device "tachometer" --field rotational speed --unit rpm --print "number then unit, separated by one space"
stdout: 5500 rpm
